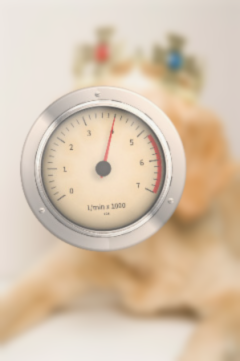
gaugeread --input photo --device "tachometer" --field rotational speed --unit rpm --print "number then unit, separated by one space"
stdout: 4000 rpm
